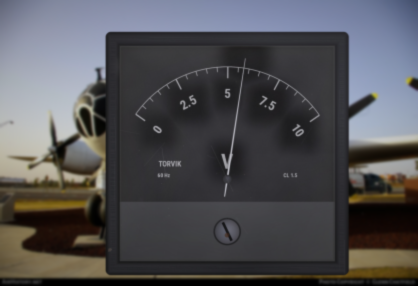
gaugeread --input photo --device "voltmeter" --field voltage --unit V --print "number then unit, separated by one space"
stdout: 5.75 V
